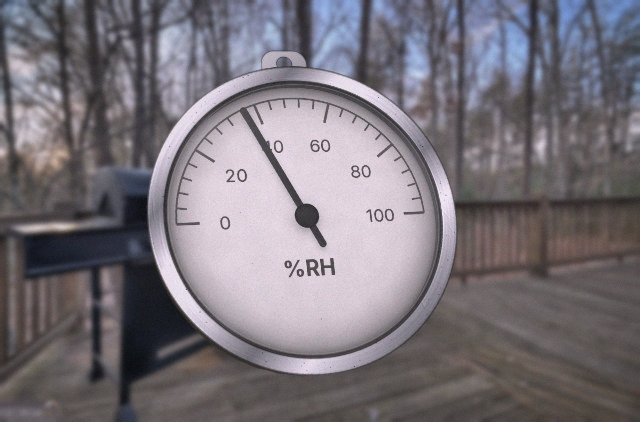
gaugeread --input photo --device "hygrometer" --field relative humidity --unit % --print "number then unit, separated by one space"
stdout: 36 %
